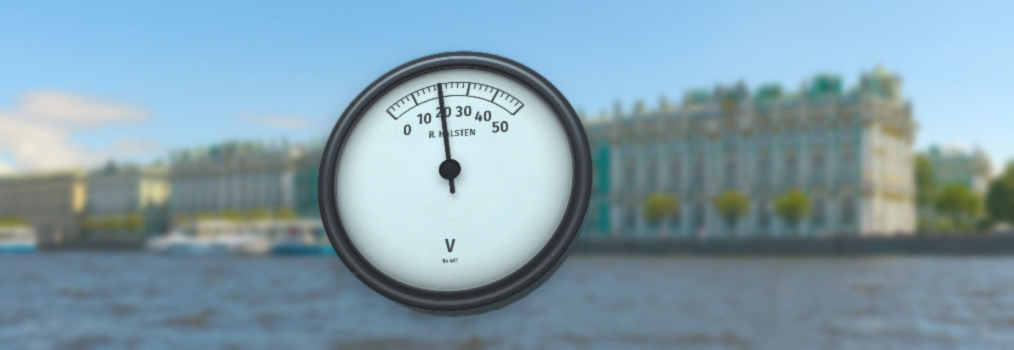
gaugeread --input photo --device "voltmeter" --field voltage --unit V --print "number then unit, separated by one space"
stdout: 20 V
